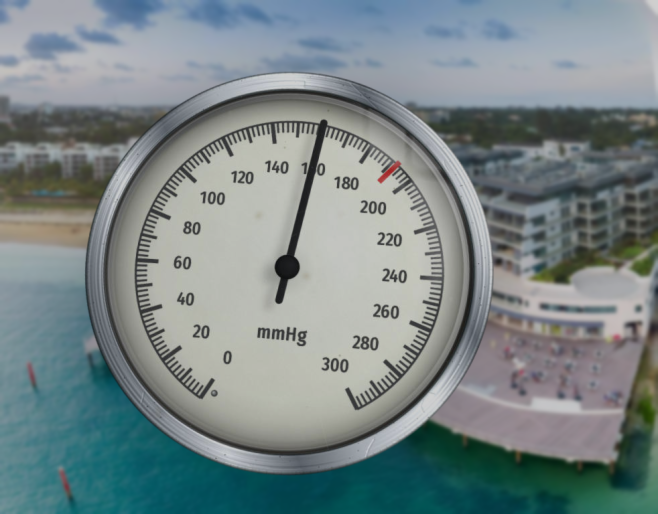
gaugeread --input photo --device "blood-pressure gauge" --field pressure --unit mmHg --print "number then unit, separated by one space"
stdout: 160 mmHg
